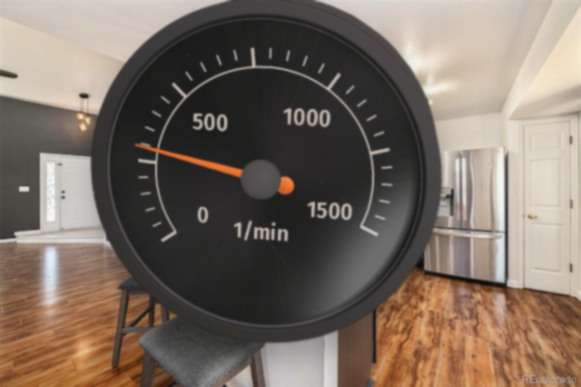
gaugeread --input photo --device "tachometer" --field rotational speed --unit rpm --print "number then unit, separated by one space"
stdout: 300 rpm
